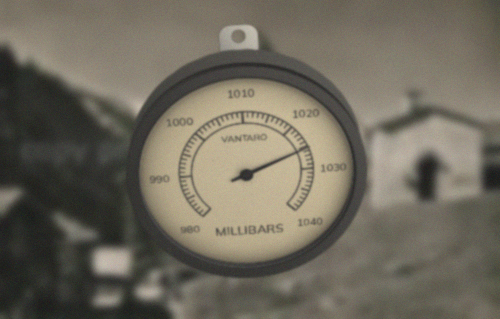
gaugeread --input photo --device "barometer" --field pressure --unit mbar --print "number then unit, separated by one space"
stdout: 1025 mbar
